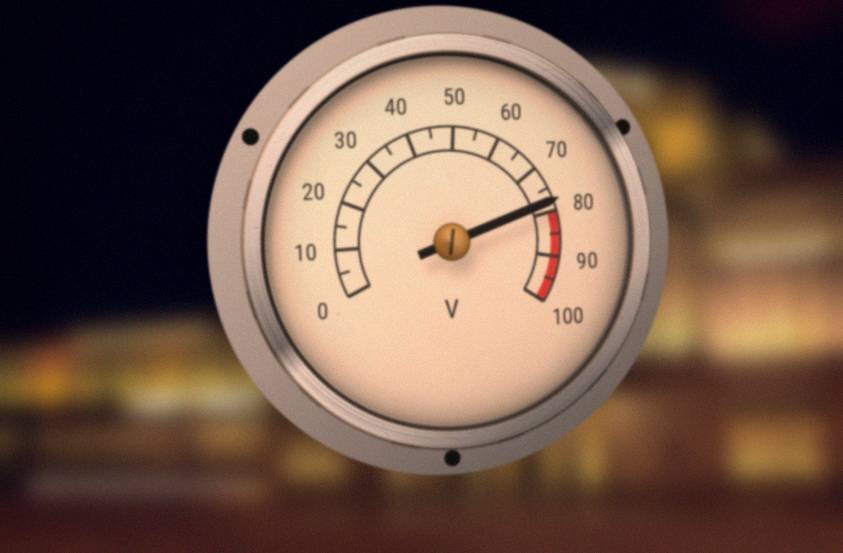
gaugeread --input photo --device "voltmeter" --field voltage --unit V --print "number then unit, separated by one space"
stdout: 77.5 V
